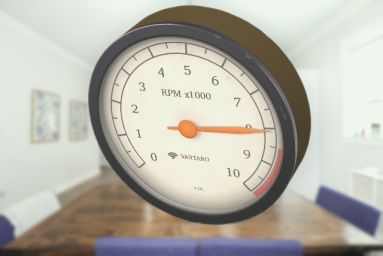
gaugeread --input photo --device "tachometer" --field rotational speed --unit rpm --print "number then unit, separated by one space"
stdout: 8000 rpm
